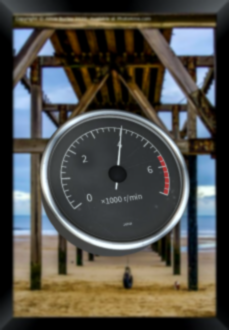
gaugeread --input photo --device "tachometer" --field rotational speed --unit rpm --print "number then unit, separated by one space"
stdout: 4000 rpm
